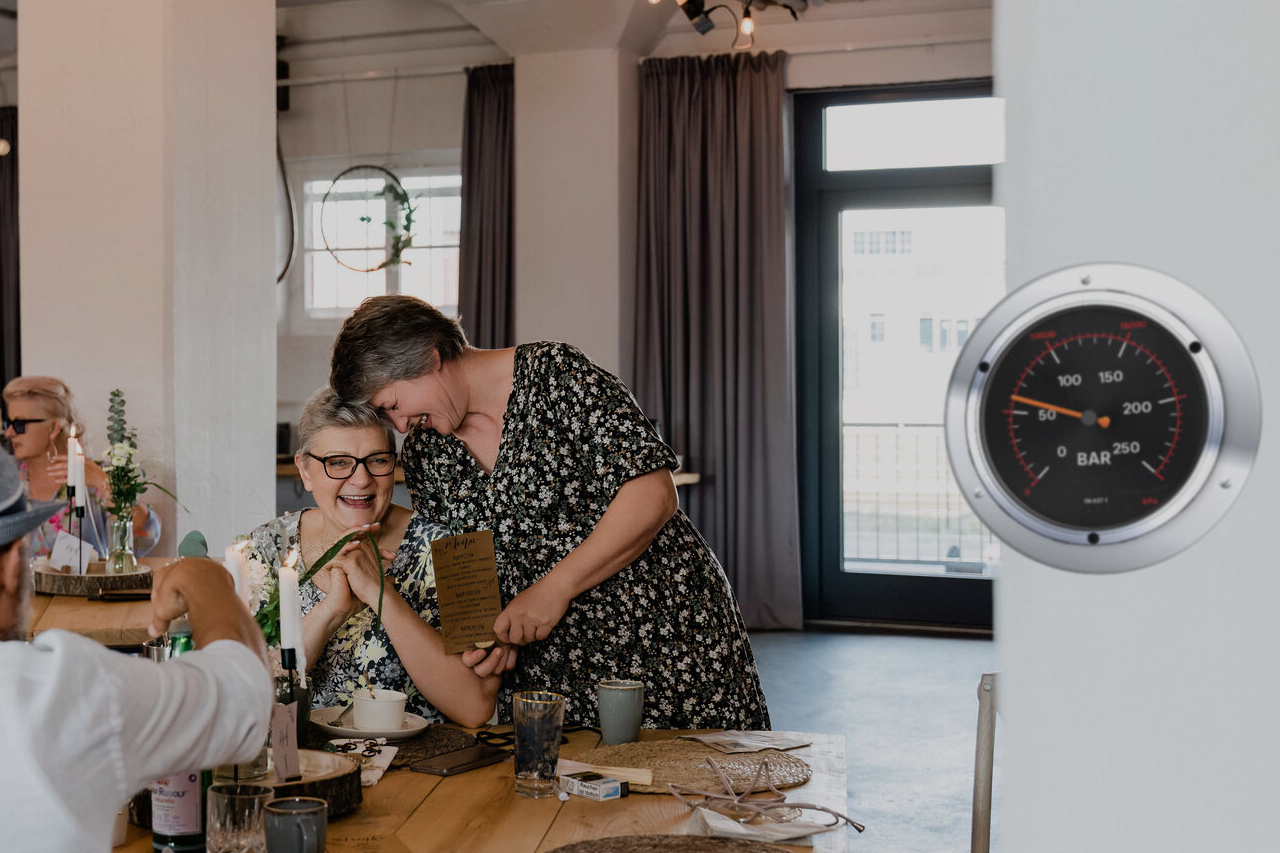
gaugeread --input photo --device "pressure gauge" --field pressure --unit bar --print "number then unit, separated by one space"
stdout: 60 bar
